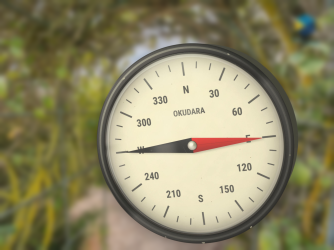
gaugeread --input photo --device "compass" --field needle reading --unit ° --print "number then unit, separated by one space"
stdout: 90 °
